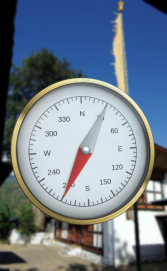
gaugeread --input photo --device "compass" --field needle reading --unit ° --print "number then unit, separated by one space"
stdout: 210 °
